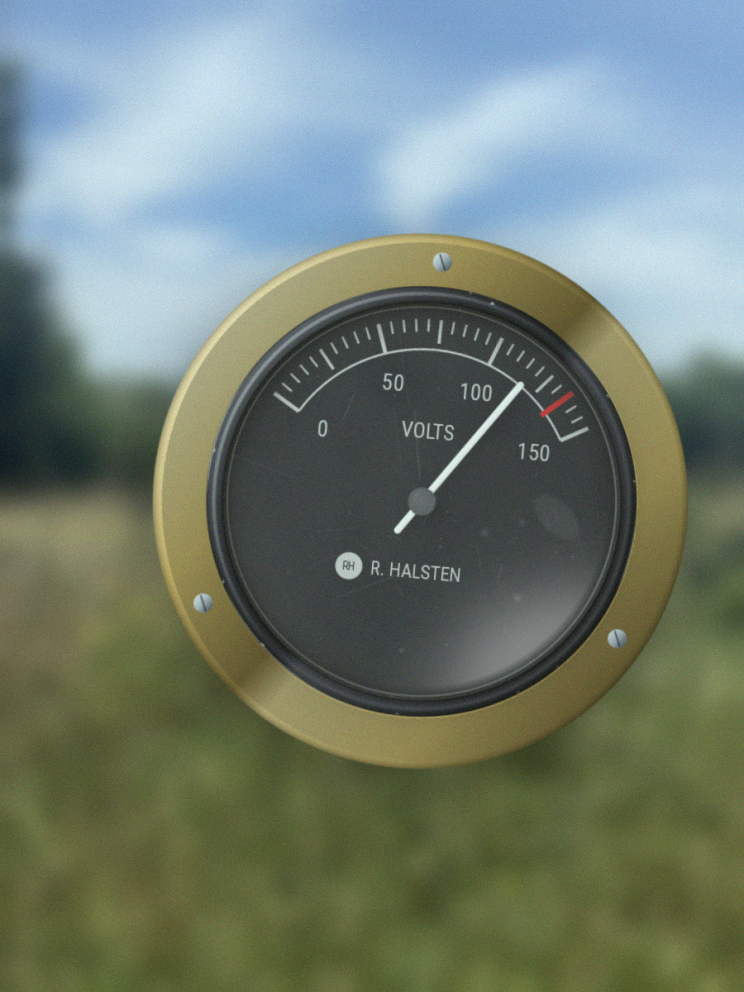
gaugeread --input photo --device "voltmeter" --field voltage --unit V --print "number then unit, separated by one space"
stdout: 117.5 V
